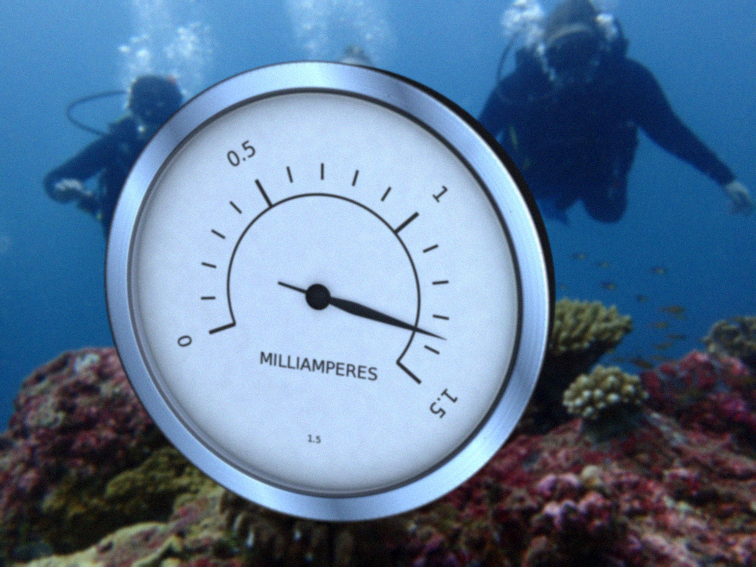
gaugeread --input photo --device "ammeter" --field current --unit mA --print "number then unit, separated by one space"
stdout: 1.35 mA
